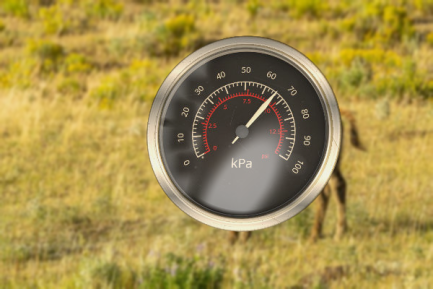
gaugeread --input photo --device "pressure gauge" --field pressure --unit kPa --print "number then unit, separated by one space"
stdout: 66 kPa
